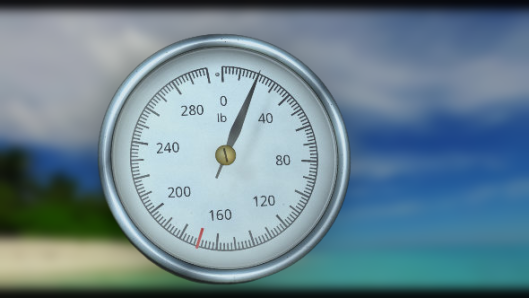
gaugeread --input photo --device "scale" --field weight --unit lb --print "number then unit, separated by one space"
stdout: 20 lb
